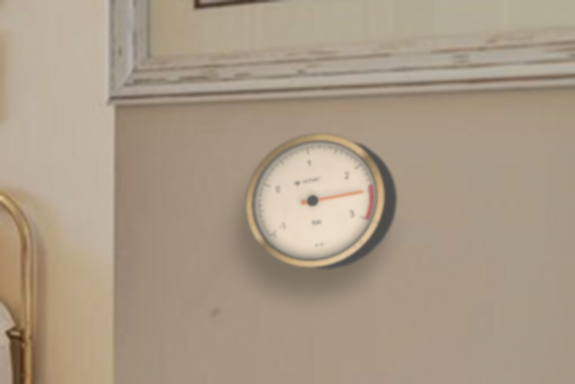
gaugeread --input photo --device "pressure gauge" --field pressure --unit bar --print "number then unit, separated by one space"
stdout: 2.5 bar
